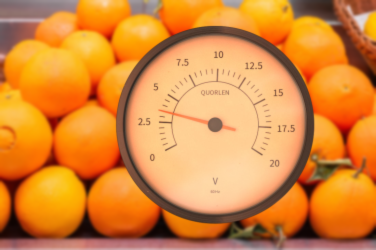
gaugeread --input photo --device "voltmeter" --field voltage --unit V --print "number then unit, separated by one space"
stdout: 3.5 V
